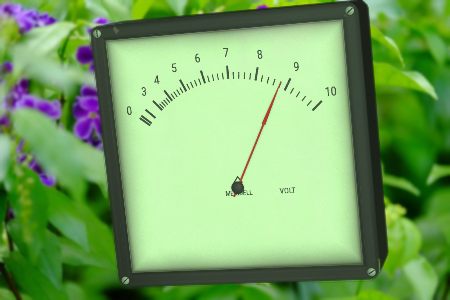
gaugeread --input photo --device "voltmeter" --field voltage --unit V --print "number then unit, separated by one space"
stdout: 8.8 V
